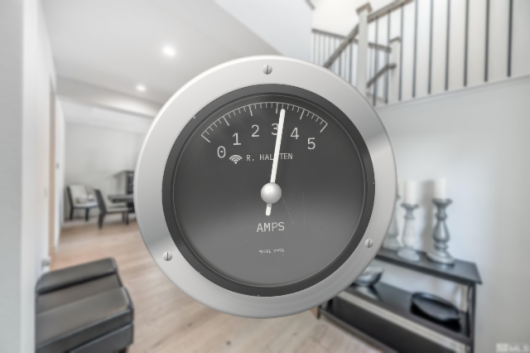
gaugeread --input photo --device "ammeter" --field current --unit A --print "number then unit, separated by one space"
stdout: 3.2 A
